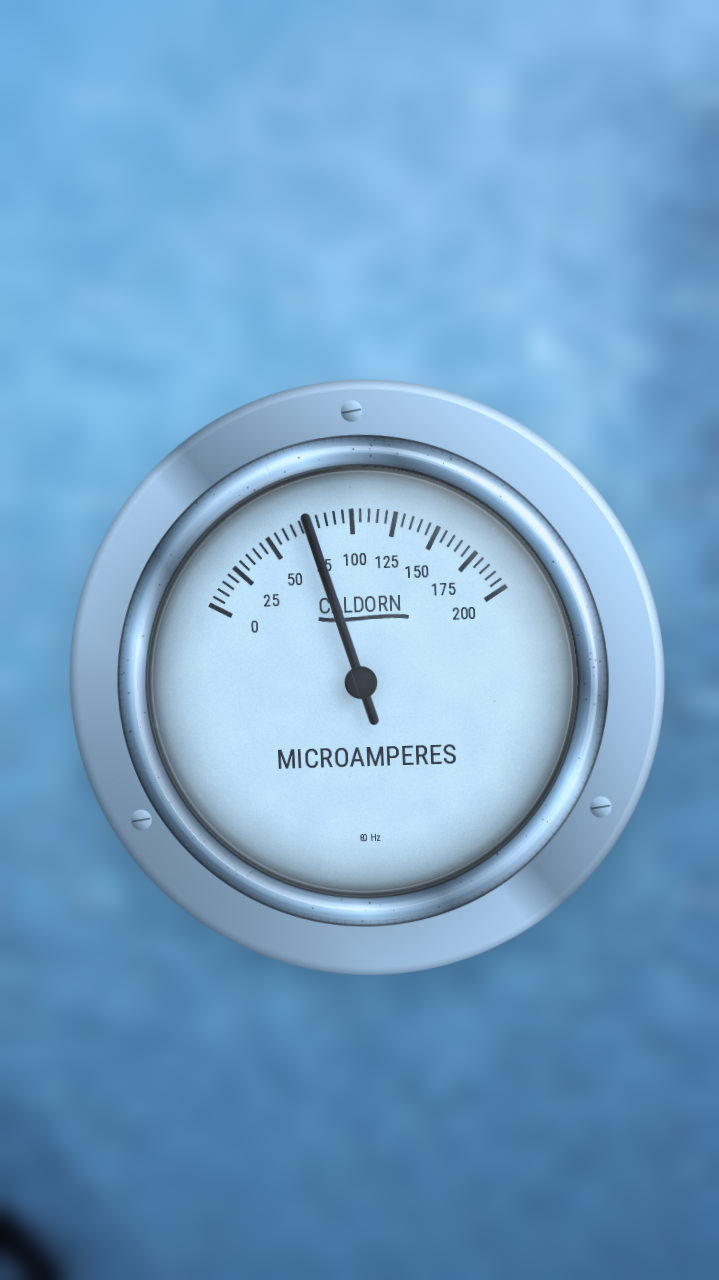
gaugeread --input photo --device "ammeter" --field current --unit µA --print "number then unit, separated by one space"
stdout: 75 µA
